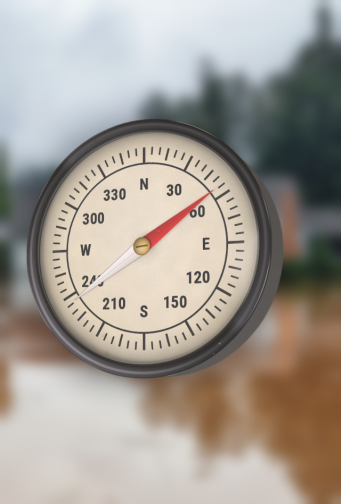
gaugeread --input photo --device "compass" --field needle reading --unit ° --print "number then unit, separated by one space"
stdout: 55 °
